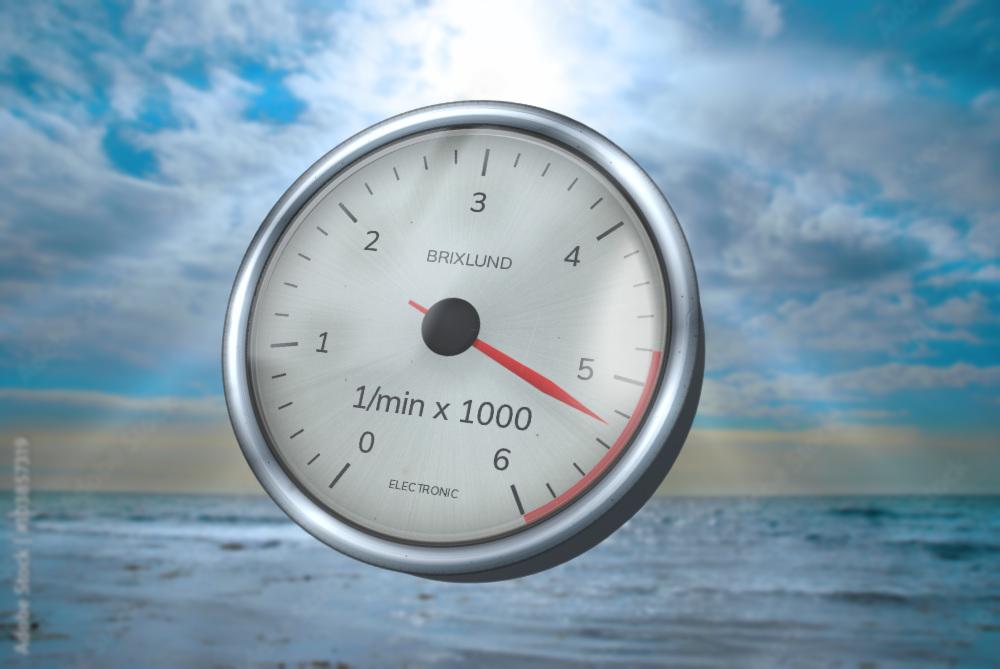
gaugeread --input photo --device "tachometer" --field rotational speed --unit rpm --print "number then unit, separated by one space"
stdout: 5300 rpm
